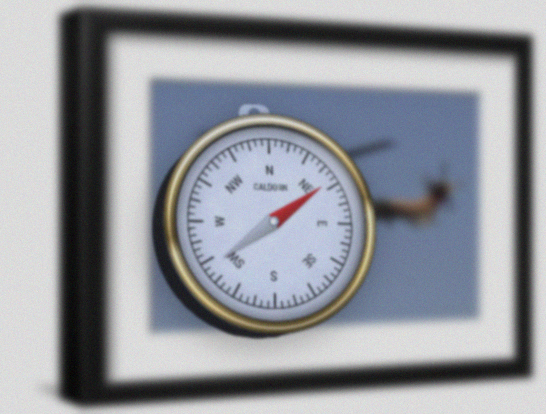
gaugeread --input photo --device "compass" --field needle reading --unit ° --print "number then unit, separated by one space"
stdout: 55 °
